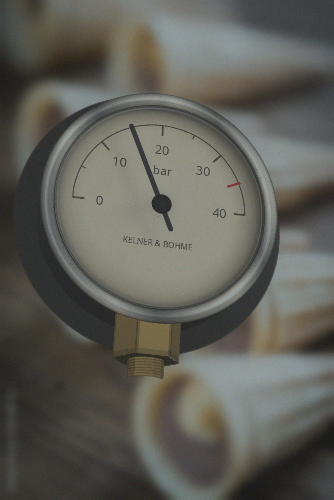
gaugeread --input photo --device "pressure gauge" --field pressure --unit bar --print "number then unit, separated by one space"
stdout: 15 bar
